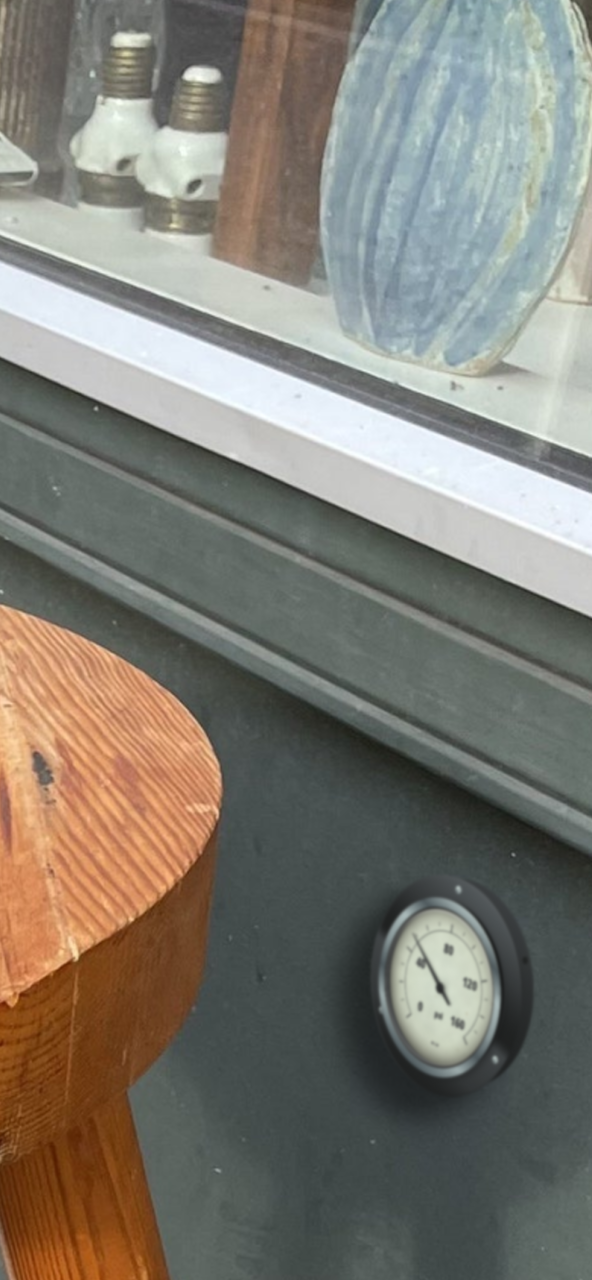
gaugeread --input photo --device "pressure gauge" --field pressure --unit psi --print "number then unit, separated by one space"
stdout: 50 psi
